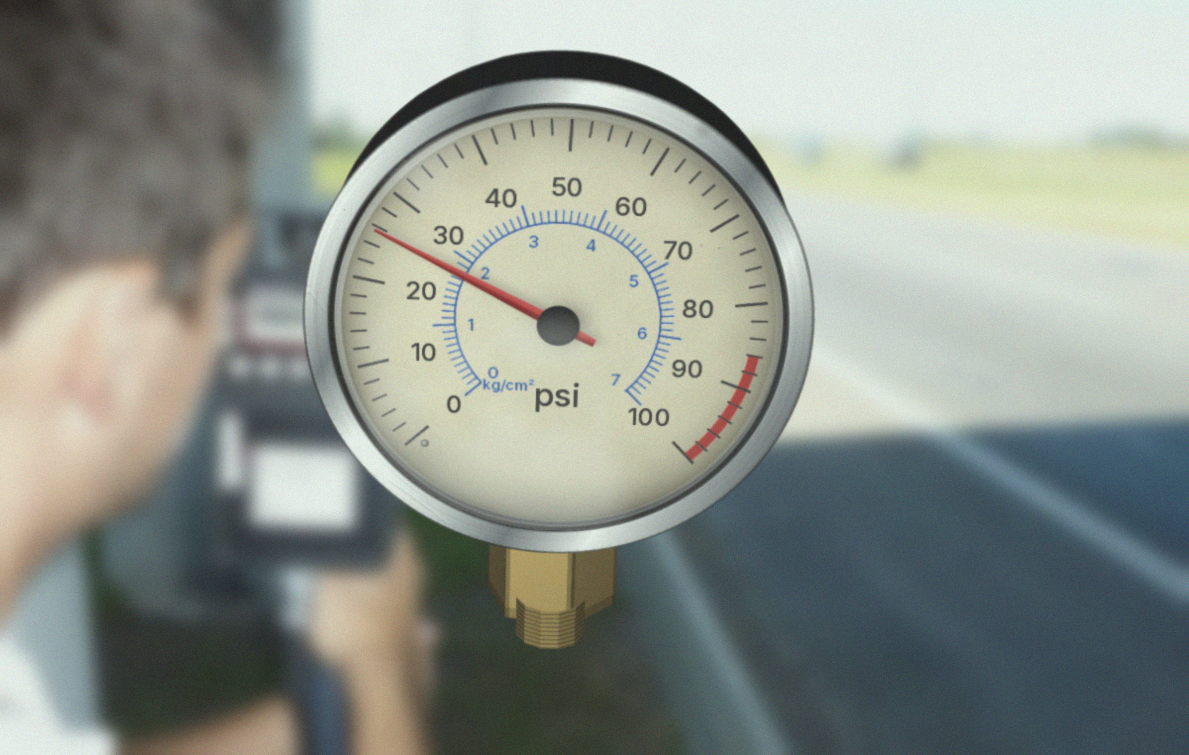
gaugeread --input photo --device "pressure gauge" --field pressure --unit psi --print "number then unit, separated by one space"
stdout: 26 psi
